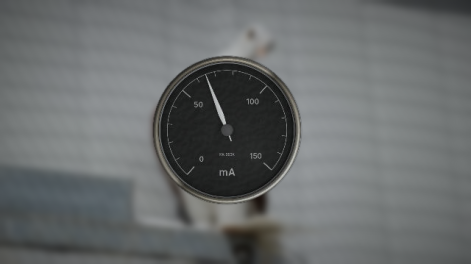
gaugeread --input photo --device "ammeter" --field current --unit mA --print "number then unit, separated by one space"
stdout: 65 mA
